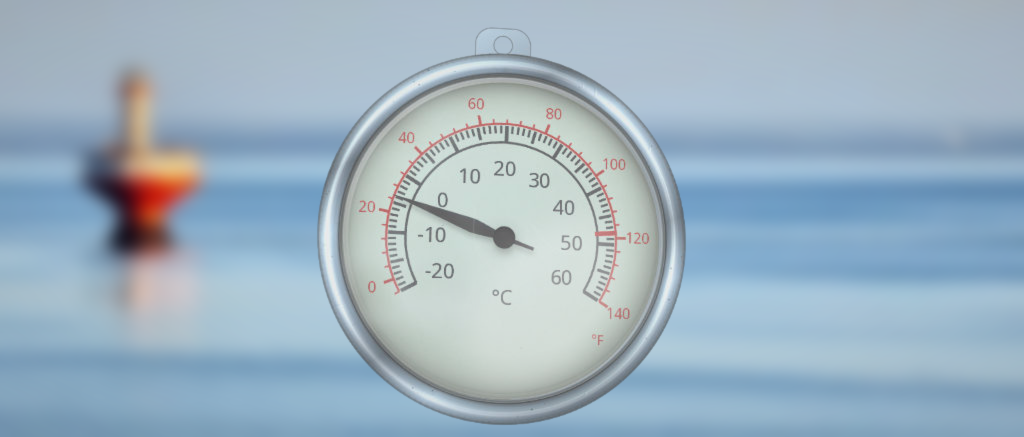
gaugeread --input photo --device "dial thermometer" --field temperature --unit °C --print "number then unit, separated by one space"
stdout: -4 °C
